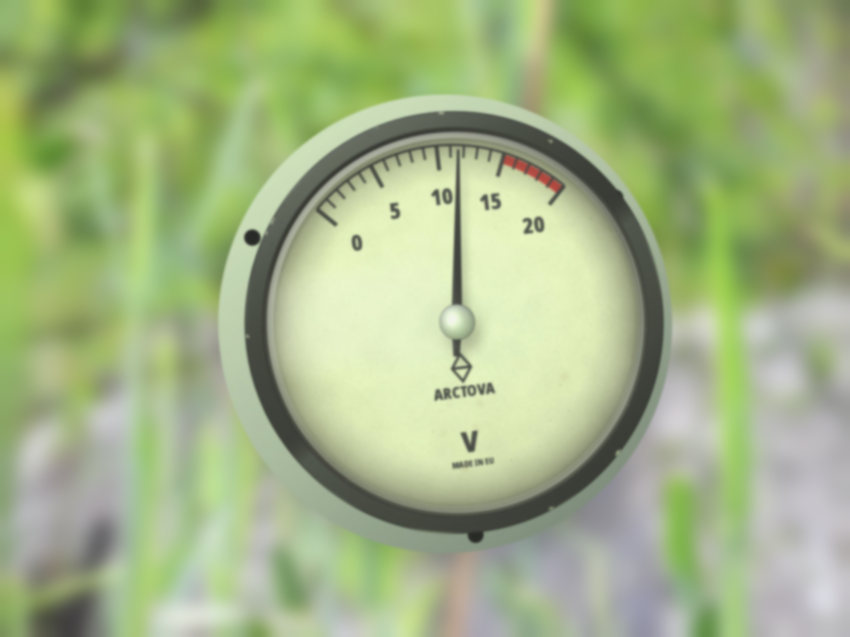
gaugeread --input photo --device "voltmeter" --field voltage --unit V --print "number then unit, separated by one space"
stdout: 11.5 V
